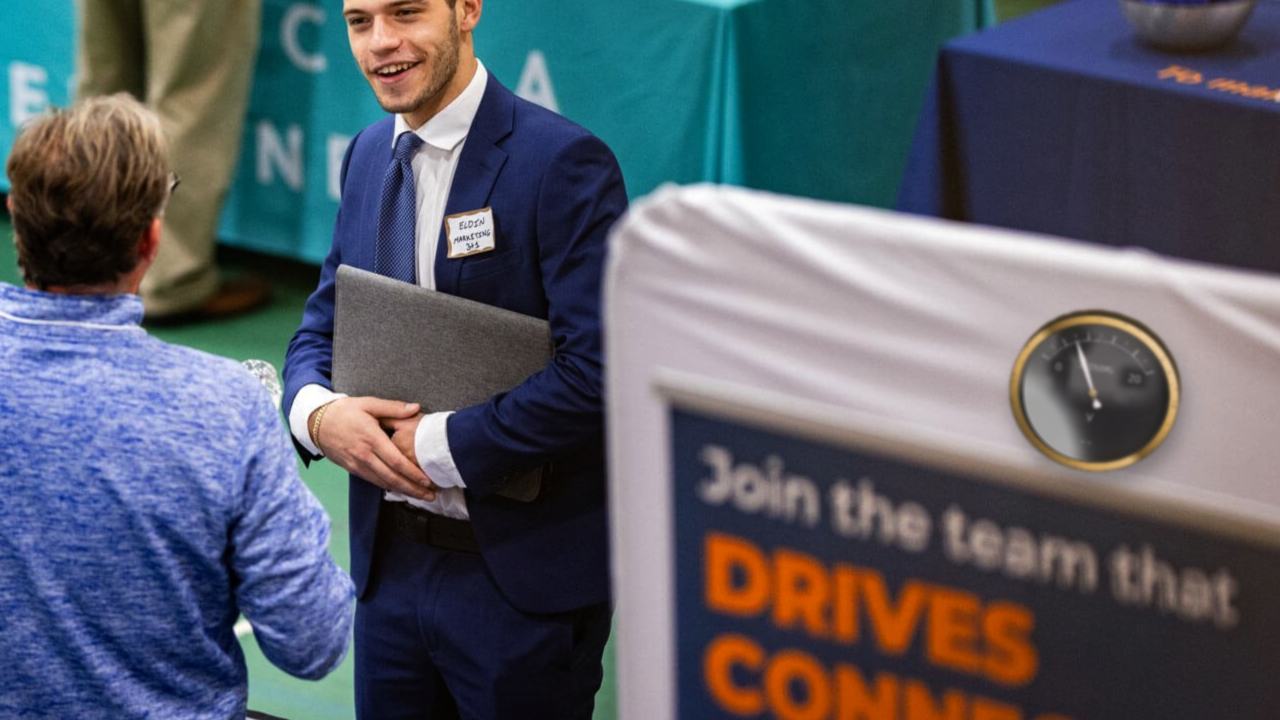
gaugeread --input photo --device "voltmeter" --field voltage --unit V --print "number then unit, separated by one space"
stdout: 6 V
